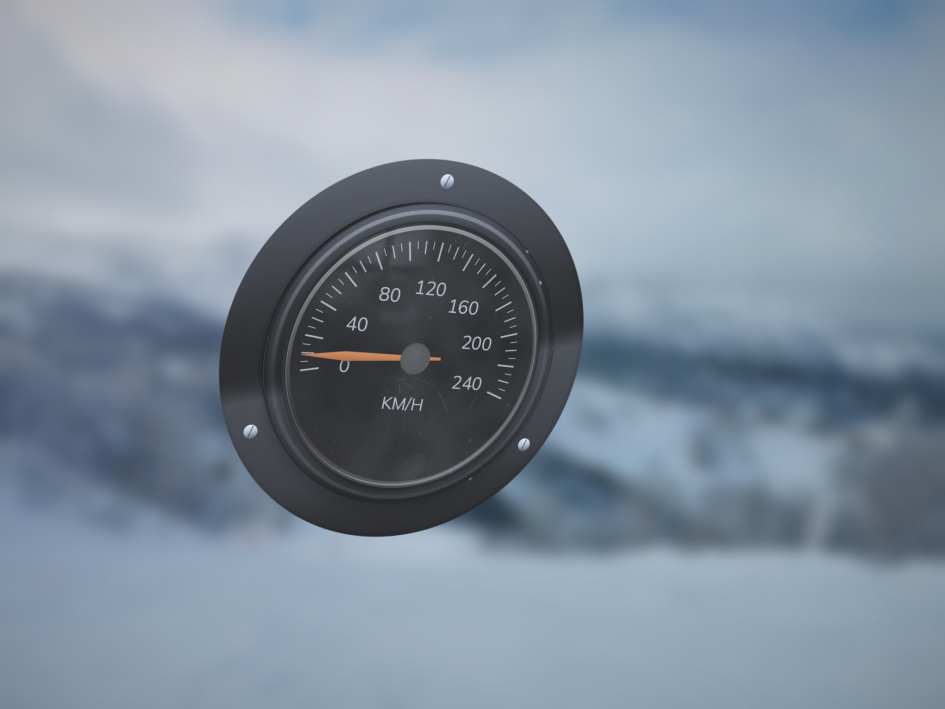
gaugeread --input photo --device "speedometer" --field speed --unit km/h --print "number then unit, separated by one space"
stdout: 10 km/h
